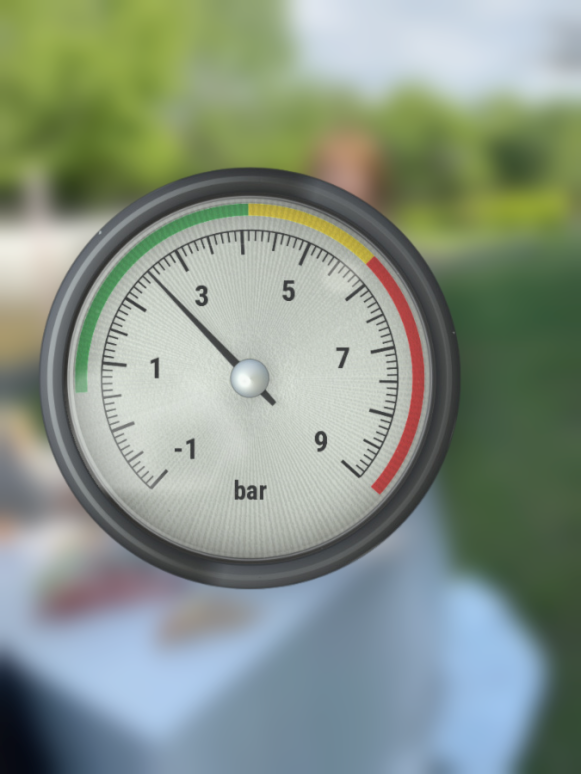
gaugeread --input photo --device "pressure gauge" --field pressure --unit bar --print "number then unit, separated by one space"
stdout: 2.5 bar
